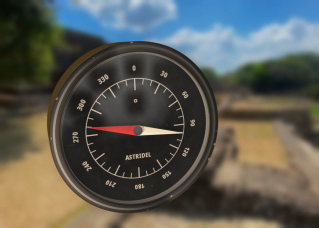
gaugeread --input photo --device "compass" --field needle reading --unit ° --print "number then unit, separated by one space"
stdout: 280 °
